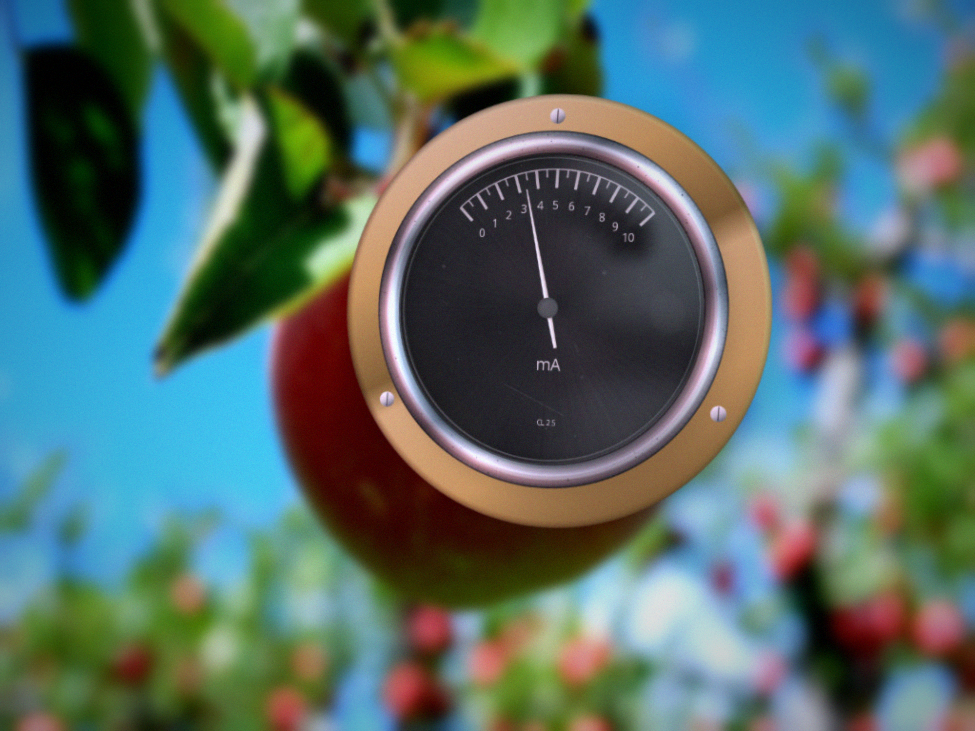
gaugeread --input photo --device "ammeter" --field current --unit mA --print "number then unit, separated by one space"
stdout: 3.5 mA
